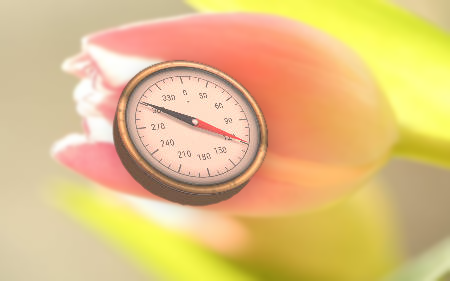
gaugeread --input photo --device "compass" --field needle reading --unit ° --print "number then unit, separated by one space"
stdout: 120 °
